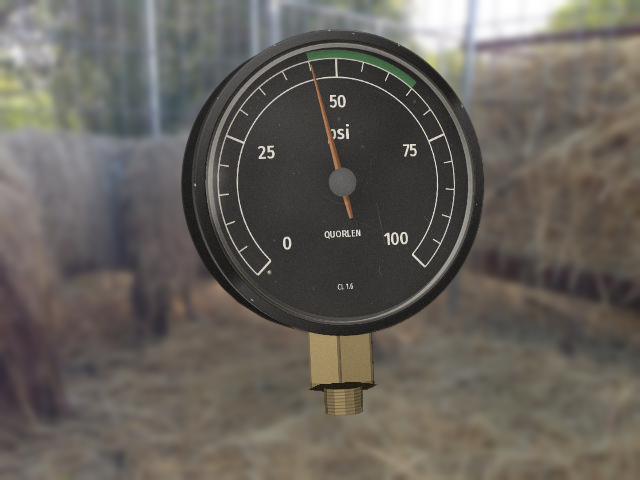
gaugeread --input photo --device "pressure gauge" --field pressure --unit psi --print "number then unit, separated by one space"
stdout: 45 psi
